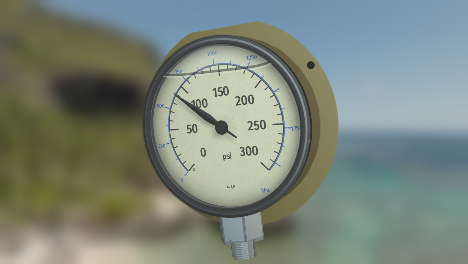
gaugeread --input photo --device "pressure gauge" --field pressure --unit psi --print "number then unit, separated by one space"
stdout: 90 psi
